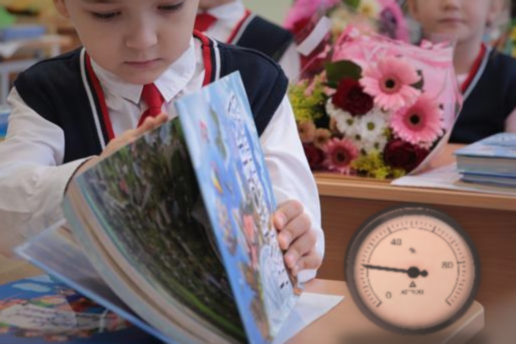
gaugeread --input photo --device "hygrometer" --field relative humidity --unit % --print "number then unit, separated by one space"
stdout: 20 %
